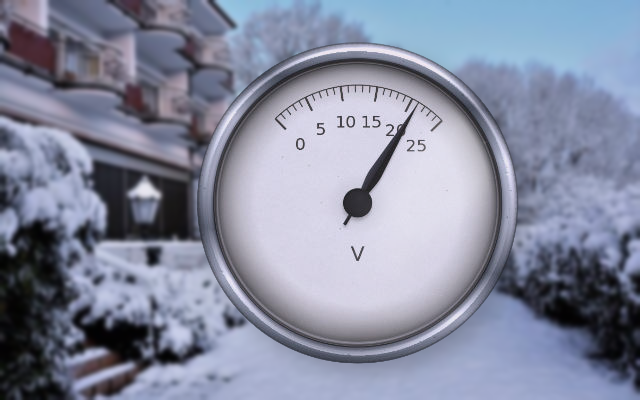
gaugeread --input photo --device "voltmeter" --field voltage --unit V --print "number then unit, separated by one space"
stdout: 21 V
